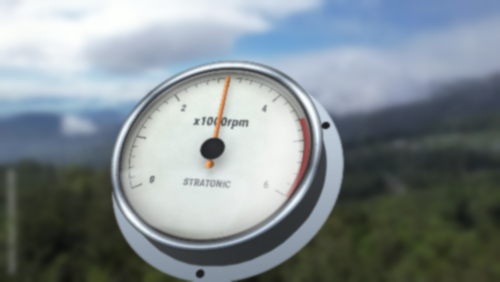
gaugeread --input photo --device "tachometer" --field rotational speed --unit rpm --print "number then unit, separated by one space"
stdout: 3000 rpm
